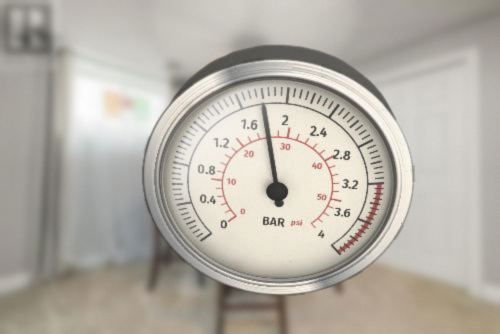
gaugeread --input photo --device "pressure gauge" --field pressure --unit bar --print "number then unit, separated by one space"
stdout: 1.8 bar
